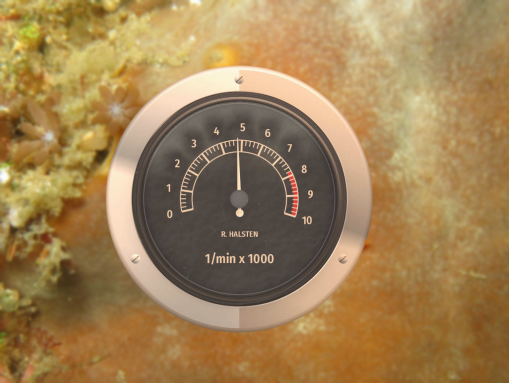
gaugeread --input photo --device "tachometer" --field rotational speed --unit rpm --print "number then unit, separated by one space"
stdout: 4800 rpm
